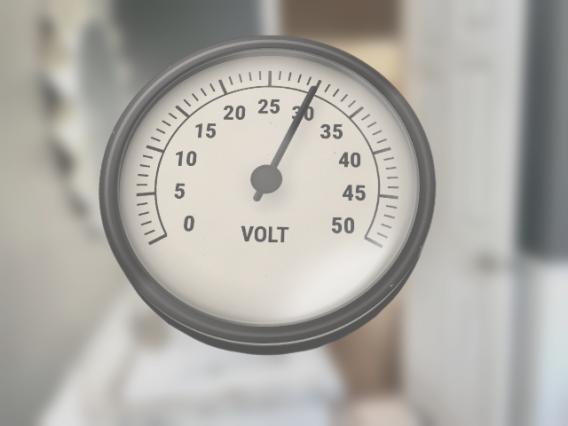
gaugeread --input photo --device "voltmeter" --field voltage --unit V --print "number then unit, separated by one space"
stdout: 30 V
